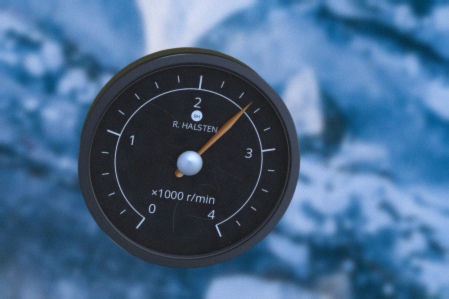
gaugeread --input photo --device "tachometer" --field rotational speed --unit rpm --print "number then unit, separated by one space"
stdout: 2500 rpm
